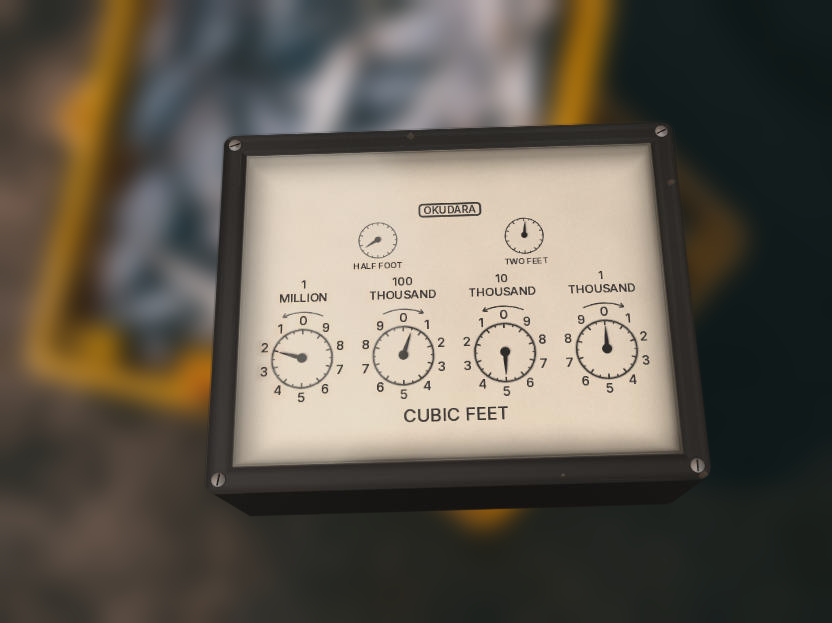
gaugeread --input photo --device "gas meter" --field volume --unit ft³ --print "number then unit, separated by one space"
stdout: 205000 ft³
